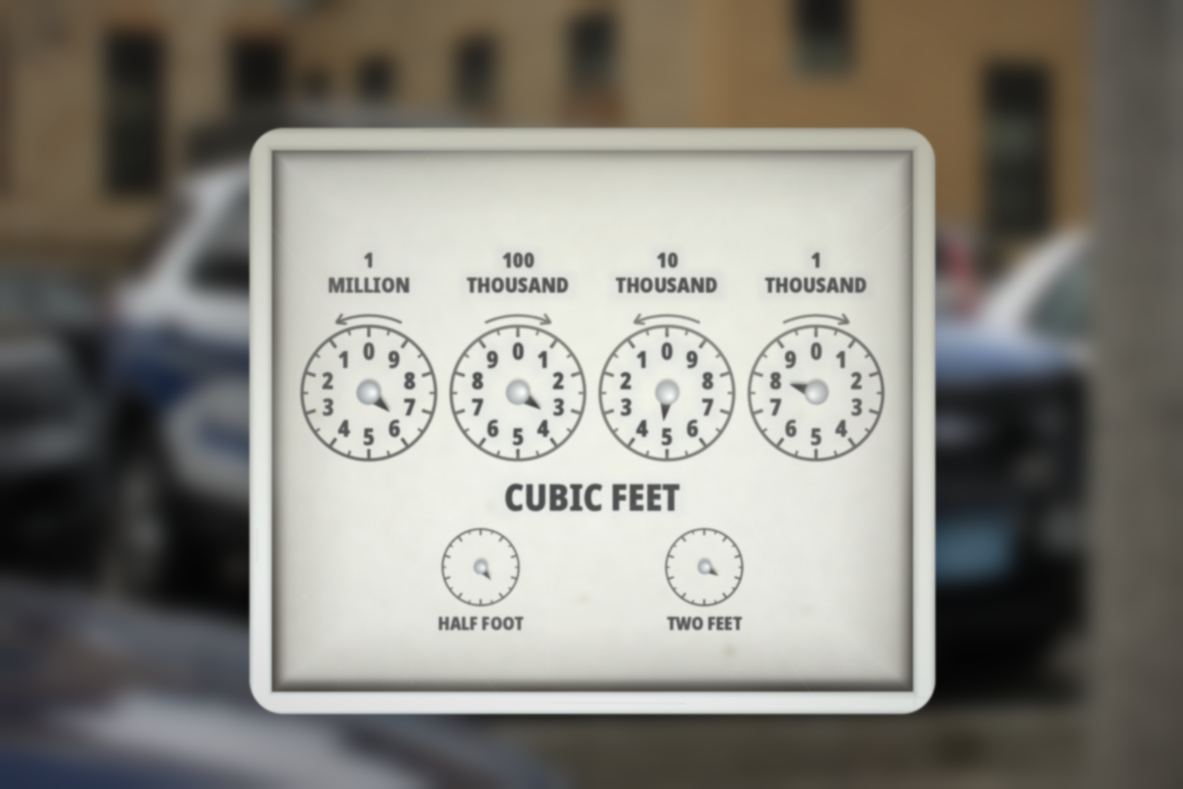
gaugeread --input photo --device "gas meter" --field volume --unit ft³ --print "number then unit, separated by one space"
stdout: 634800 ft³
